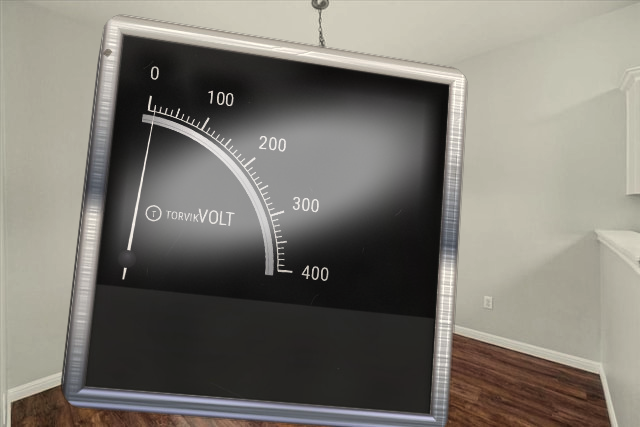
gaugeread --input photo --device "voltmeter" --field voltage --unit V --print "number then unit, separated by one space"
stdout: 10 V
